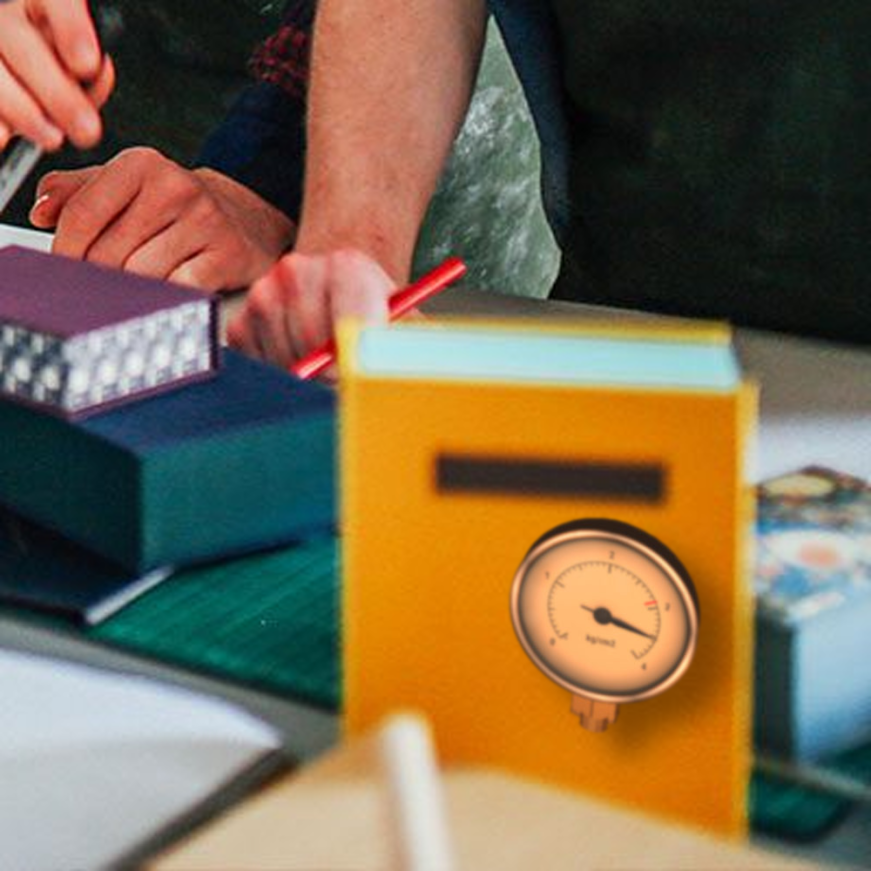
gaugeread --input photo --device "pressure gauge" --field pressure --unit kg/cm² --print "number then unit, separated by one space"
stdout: 3.5 kg/cm²
